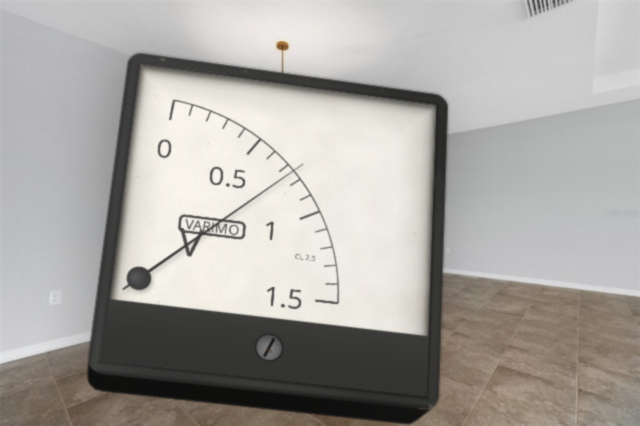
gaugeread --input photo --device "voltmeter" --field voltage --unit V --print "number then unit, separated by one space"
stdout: 0.75 V
